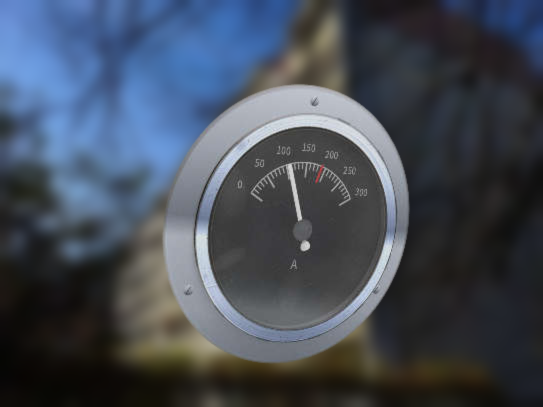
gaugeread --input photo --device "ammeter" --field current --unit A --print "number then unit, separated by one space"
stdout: 100 A
